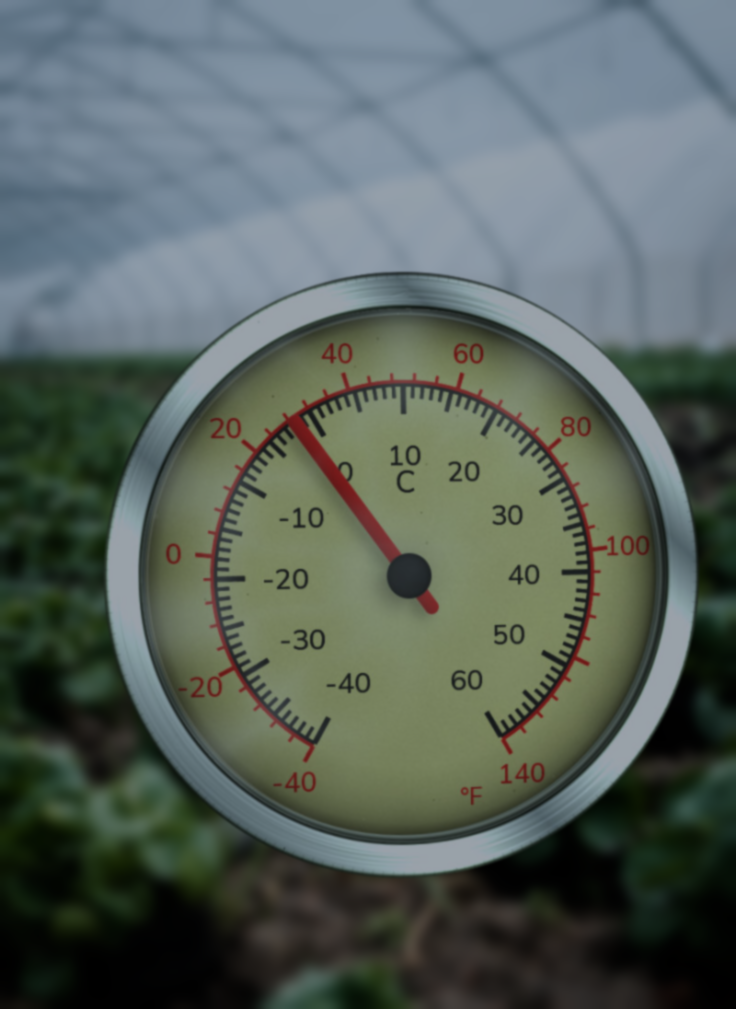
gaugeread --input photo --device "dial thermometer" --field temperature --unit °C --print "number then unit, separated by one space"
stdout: -2 °C
